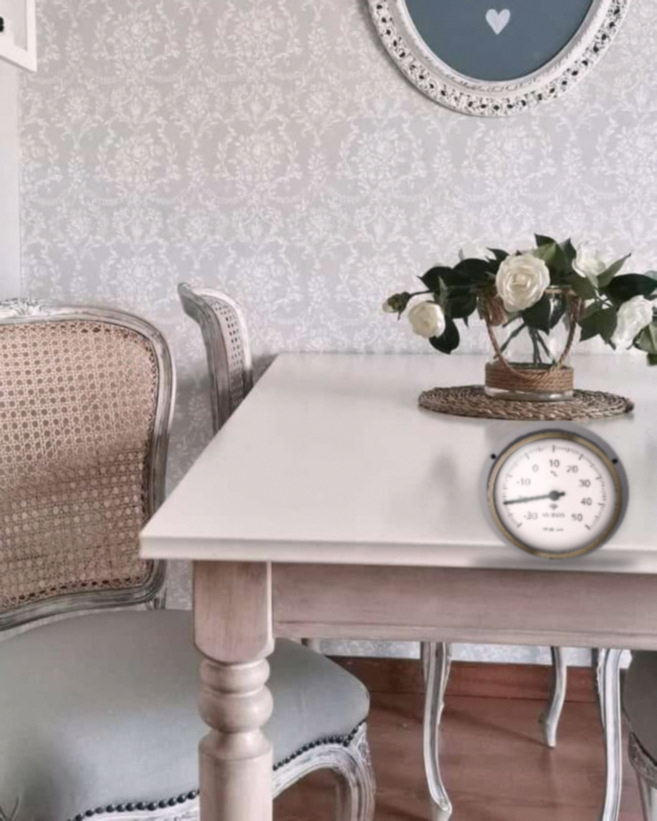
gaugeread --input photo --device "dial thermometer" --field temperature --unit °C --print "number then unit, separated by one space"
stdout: -20 °C
